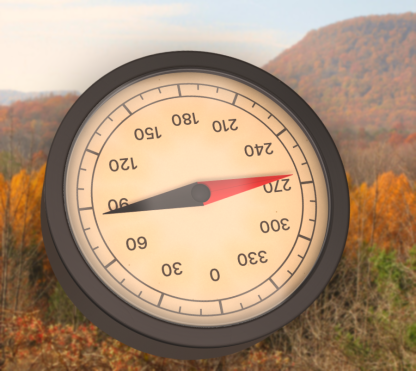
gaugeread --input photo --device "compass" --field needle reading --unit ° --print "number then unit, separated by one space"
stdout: 265 °
